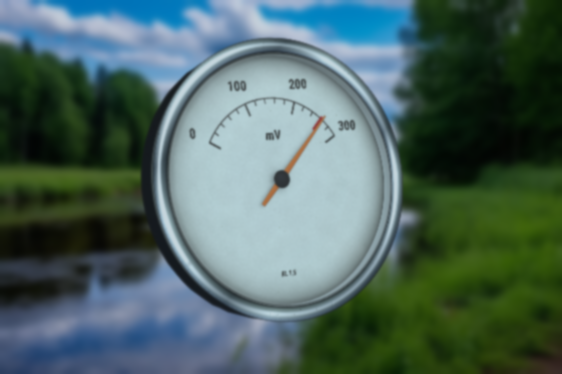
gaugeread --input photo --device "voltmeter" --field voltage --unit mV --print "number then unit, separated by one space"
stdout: 260 mV
